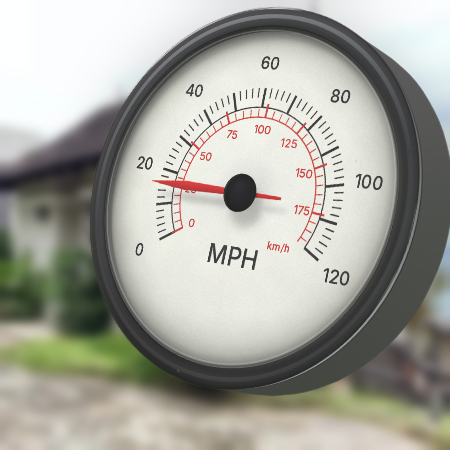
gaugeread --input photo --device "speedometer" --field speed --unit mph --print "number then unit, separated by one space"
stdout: 16 mph
